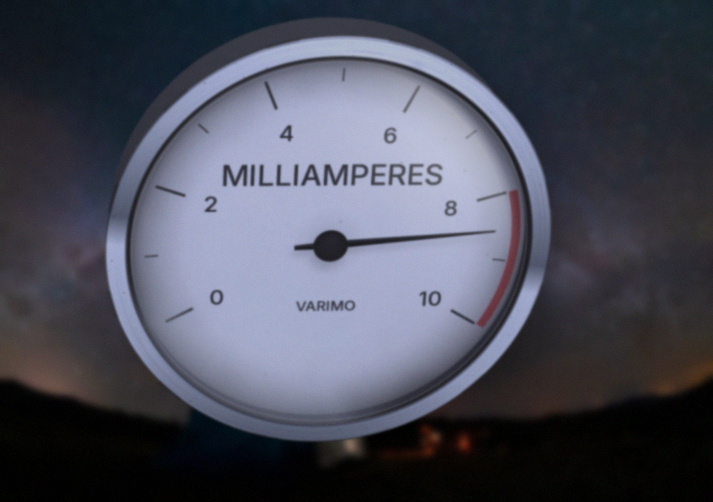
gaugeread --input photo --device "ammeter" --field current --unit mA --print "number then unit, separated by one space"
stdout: 8.5 mA
